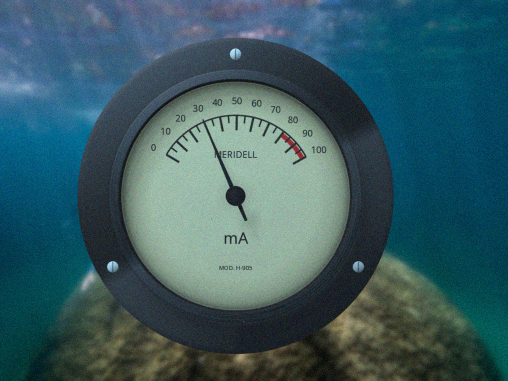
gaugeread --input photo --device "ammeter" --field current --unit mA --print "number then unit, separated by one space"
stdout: 30 mA
